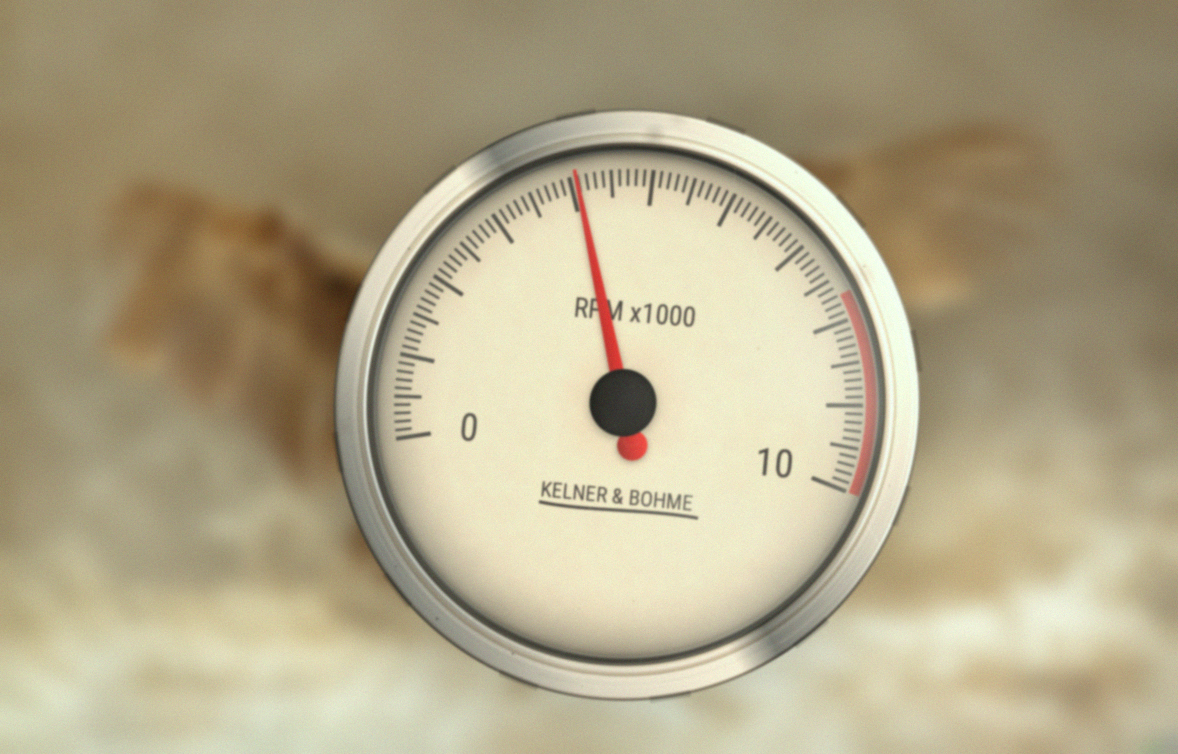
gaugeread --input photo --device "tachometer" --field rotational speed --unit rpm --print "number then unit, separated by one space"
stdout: 4100 rpm
